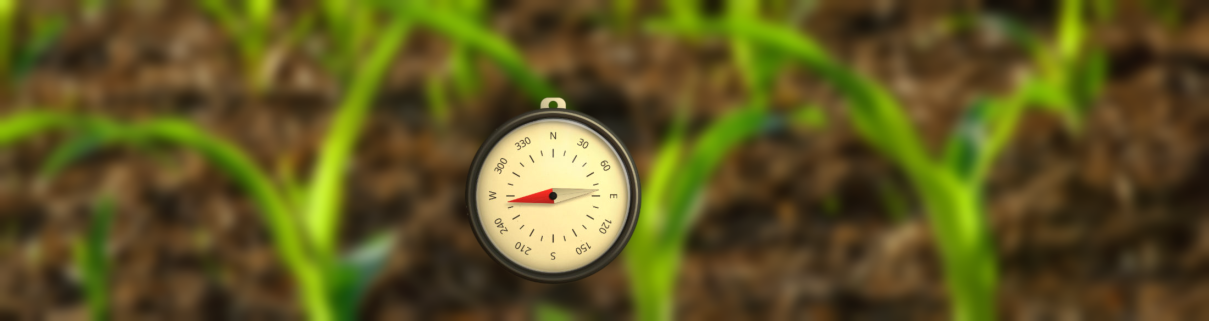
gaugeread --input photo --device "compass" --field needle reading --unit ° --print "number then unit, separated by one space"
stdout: 262.5 °
